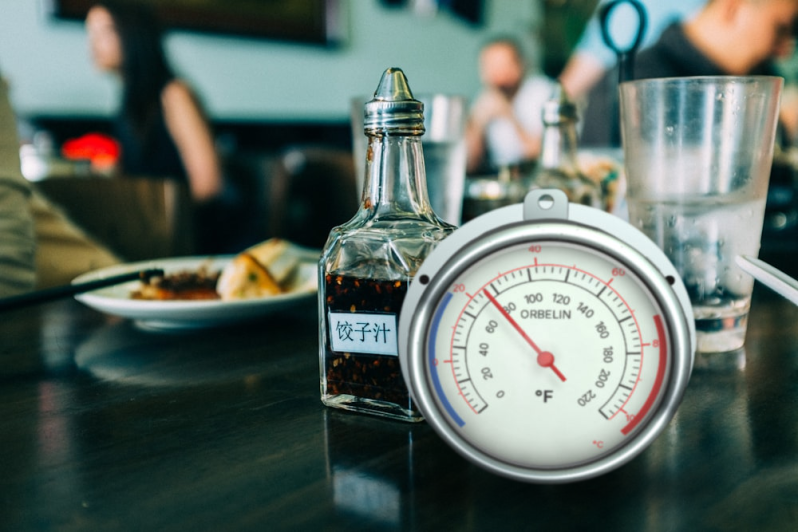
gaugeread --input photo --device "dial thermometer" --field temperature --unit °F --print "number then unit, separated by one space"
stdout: 76 °F
